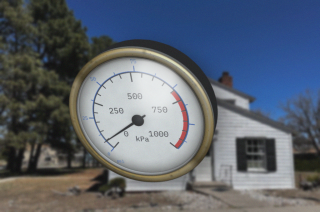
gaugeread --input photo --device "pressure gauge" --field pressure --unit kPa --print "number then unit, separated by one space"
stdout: 50 kPa
